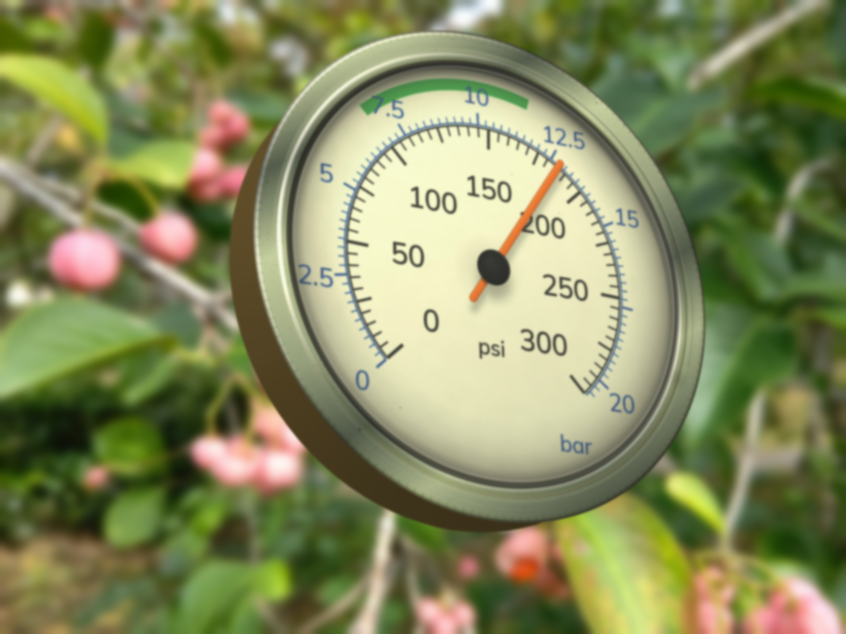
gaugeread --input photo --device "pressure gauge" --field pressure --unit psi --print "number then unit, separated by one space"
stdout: 185 psi
